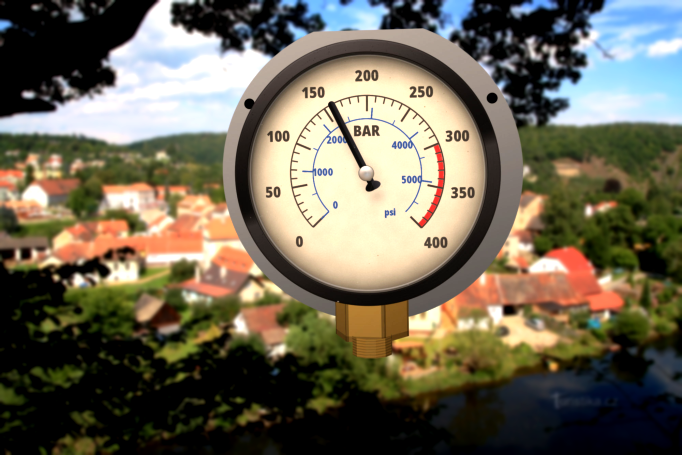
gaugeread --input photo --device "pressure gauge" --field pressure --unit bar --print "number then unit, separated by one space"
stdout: 160 bar
